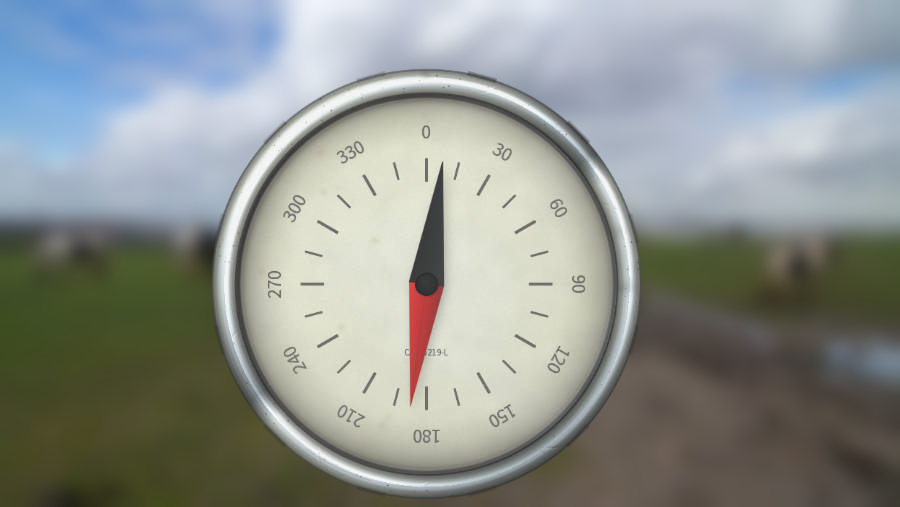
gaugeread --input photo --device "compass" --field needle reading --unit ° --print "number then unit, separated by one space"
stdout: 187.5 °
